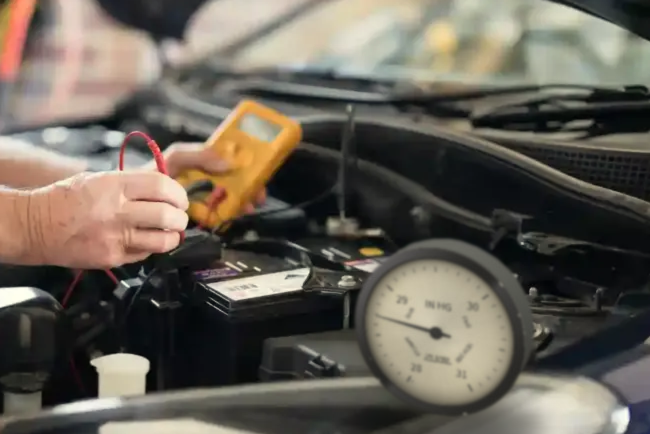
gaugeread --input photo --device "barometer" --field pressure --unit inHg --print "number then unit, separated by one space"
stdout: 28.7 inHg
